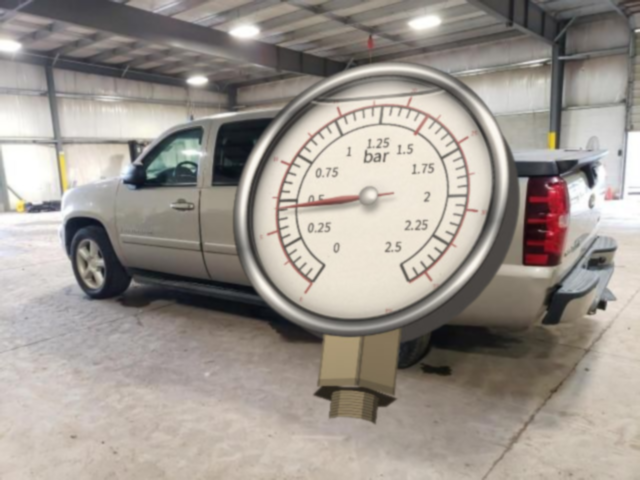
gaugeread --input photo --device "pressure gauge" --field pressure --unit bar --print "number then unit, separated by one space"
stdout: 0.45 bar
